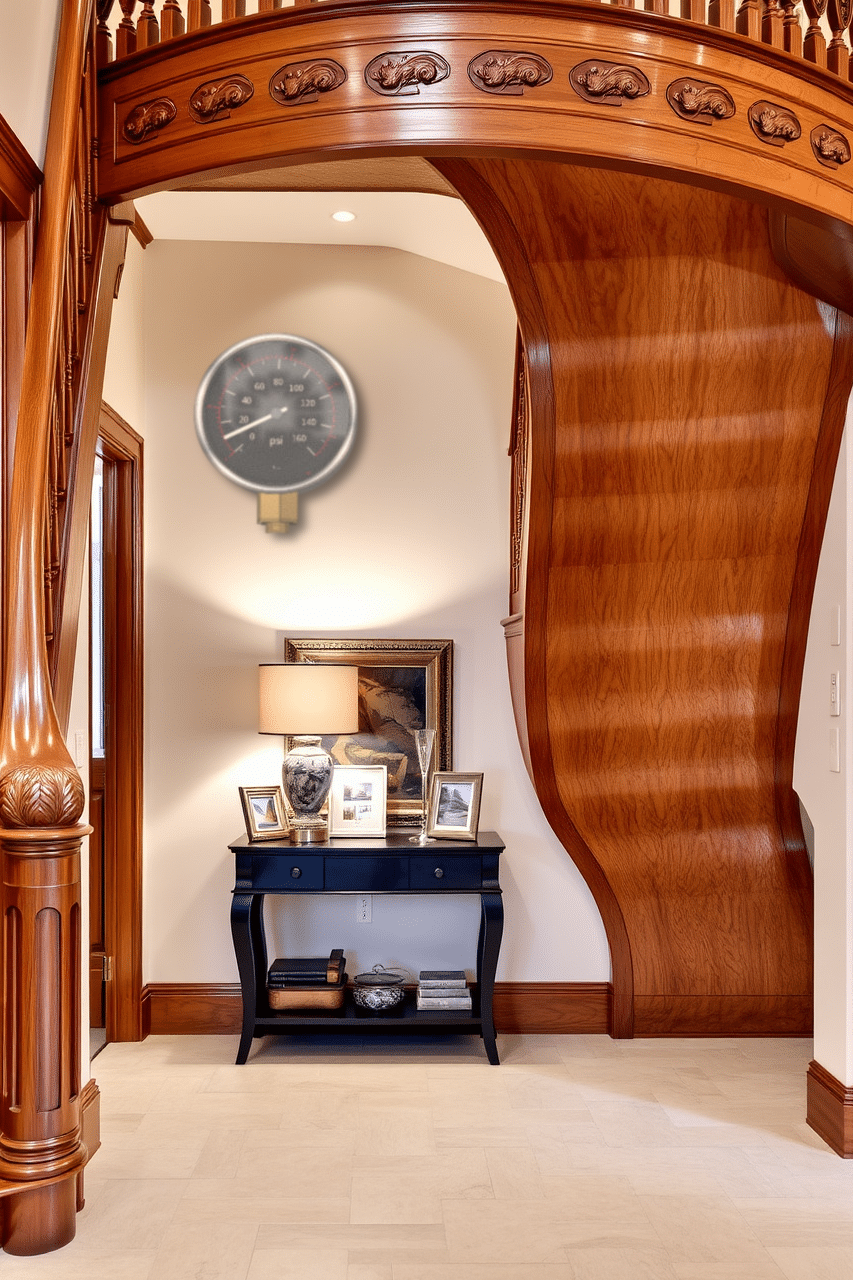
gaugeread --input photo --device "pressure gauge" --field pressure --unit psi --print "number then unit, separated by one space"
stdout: 10 psi
